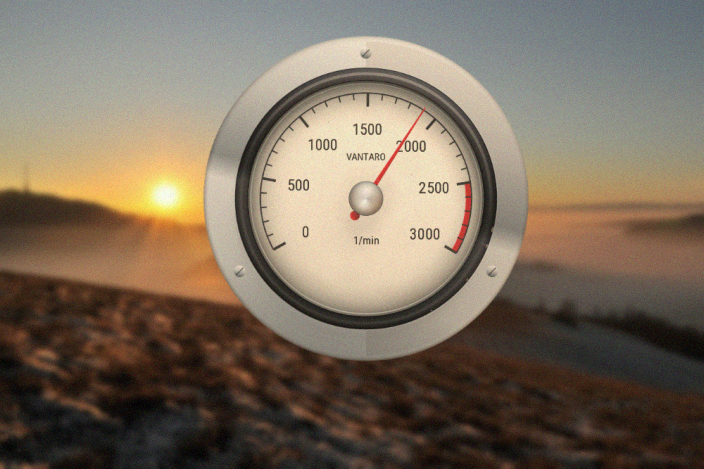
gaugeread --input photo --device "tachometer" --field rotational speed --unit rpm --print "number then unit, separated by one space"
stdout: 1900 rpm
